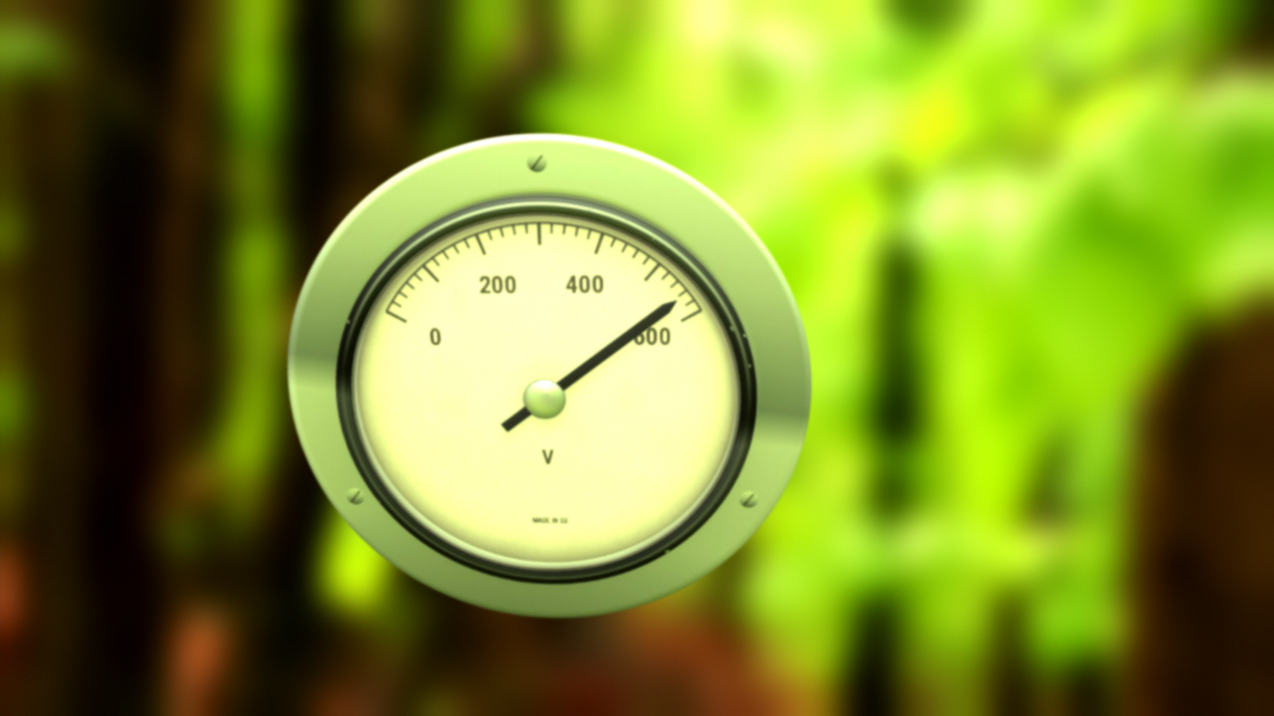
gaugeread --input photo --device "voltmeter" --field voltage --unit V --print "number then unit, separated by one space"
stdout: 560 V
